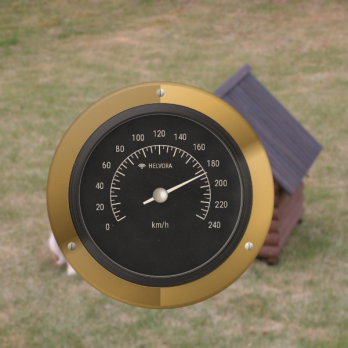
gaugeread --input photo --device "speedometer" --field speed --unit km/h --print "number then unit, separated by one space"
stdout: 185 km/h
